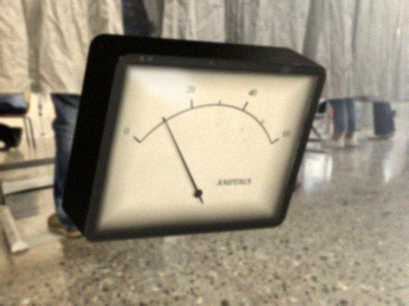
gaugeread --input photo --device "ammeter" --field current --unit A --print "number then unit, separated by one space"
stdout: 10 A
